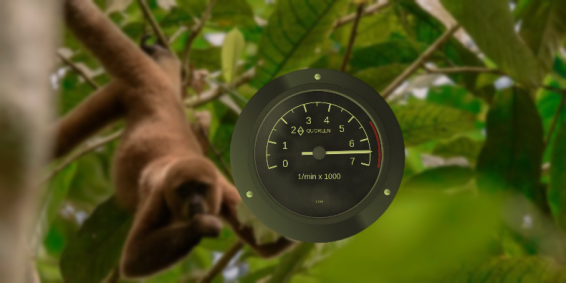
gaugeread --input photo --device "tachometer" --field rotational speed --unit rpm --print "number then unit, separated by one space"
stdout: 6500 rpm
